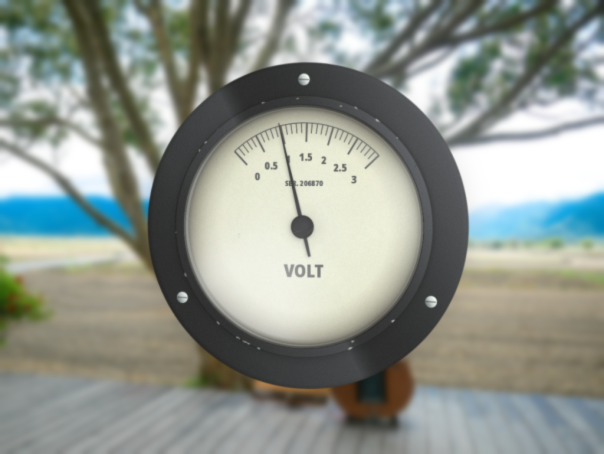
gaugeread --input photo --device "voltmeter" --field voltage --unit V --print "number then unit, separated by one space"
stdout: 1 V
